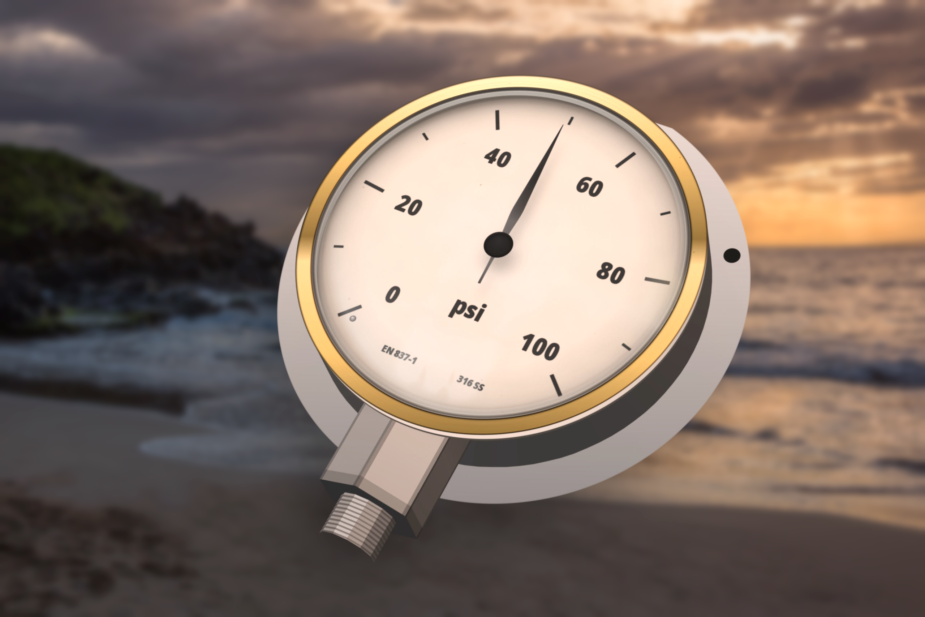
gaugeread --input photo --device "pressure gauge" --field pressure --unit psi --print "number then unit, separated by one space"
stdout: 50 psi
